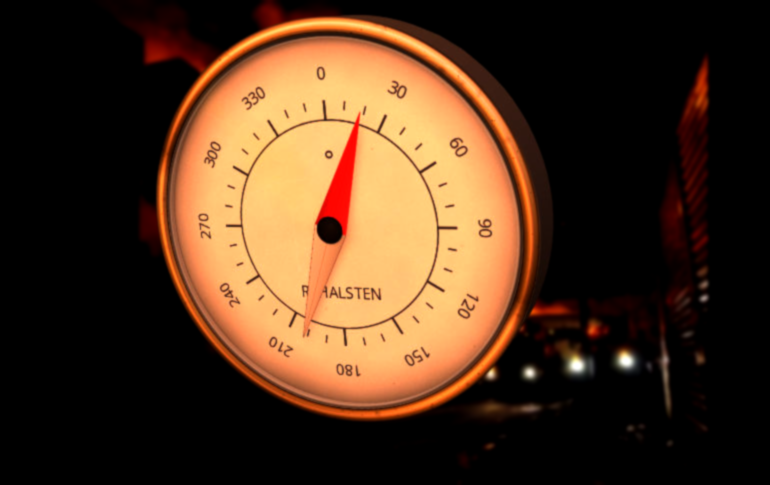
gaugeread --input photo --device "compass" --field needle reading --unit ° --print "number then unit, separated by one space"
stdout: 20 °
